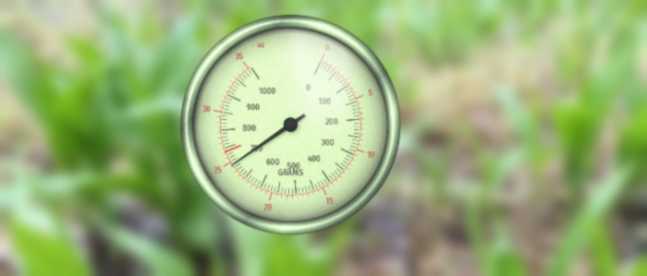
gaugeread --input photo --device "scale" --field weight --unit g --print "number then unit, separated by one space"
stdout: 700 g
